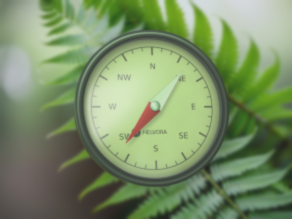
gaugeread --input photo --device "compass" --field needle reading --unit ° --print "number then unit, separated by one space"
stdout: 220 °
